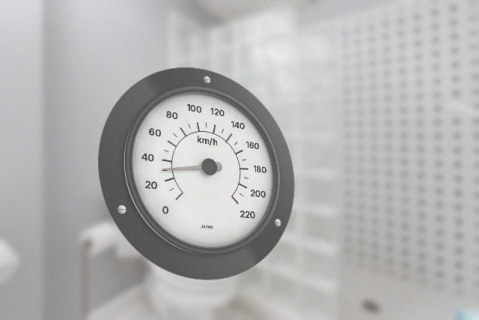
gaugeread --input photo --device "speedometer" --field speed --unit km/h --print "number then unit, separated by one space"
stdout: 30 km/h
